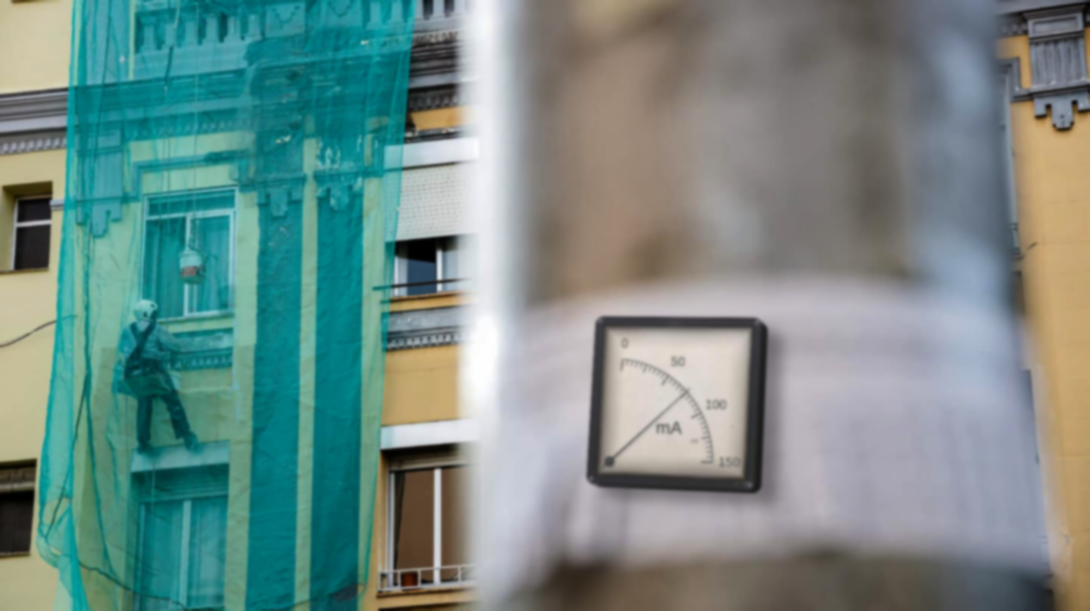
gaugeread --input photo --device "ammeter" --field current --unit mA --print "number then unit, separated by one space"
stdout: 75 mA
